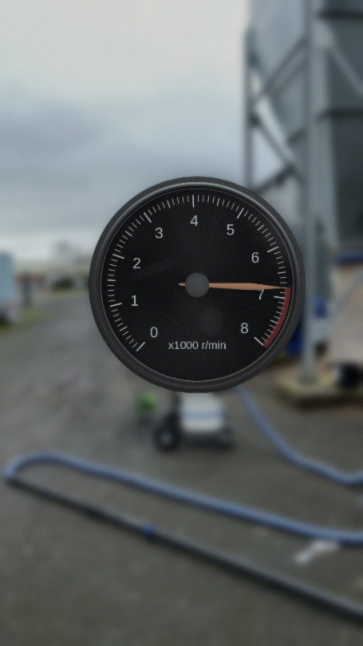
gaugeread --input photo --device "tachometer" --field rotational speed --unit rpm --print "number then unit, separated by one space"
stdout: 6800 rpm
